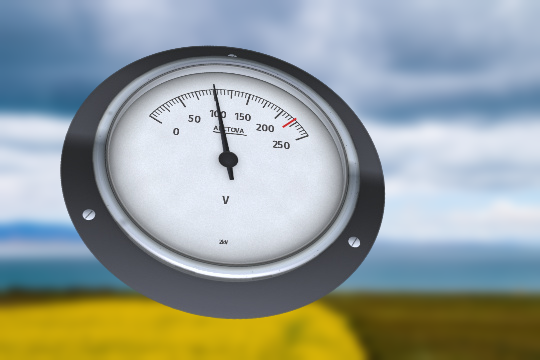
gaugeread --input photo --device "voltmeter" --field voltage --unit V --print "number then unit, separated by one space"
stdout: 100 V
